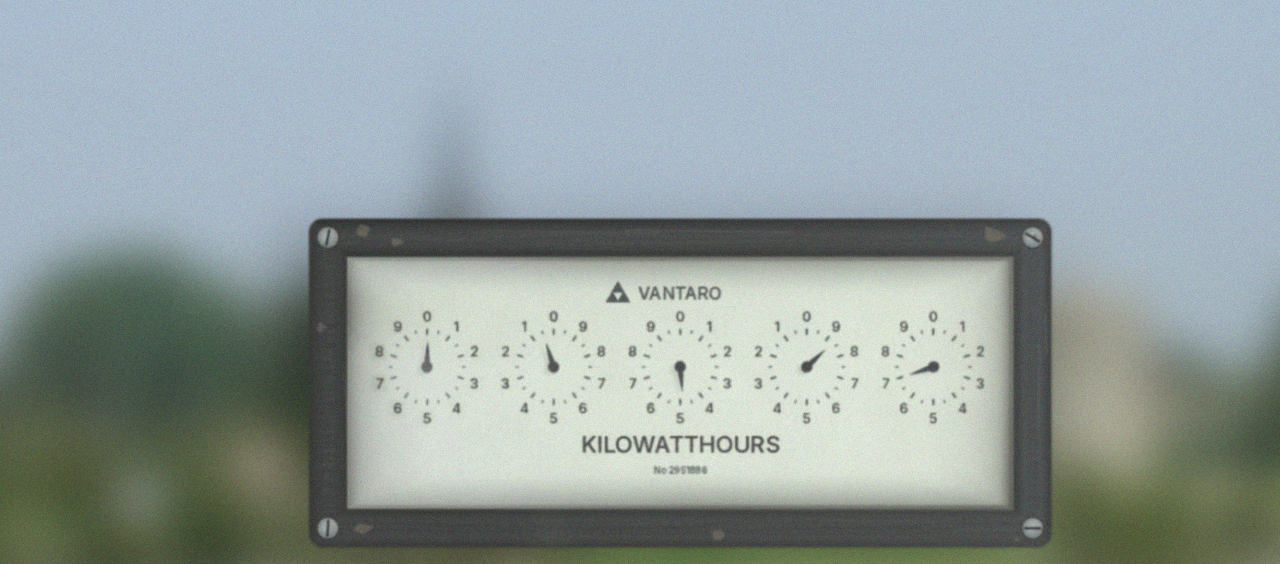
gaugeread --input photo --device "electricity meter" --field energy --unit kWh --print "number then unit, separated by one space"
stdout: 487 kWh
